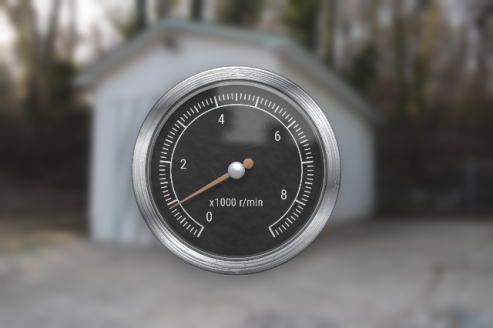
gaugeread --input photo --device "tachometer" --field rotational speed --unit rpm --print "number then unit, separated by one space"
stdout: 900 rpm
